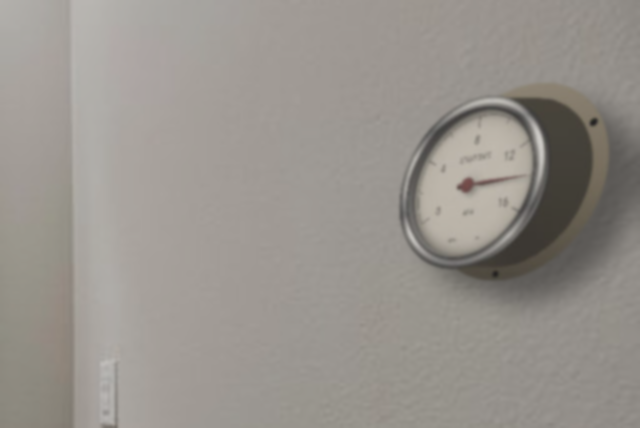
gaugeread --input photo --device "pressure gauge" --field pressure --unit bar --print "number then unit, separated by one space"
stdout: 14 bar
